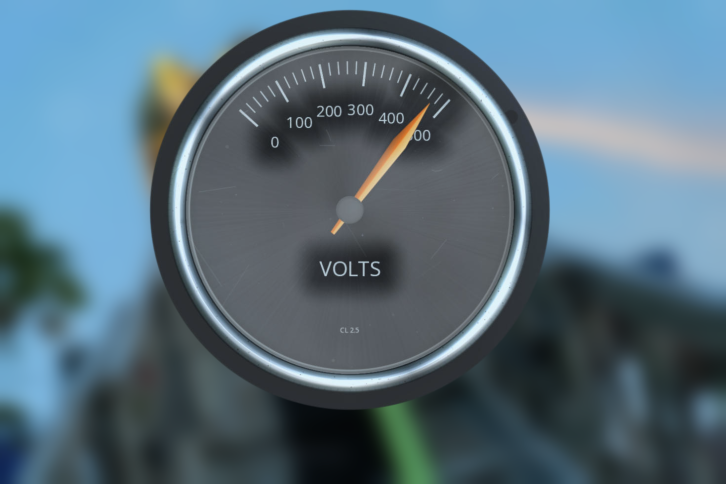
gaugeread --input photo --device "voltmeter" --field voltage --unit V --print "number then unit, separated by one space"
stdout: 470 V
